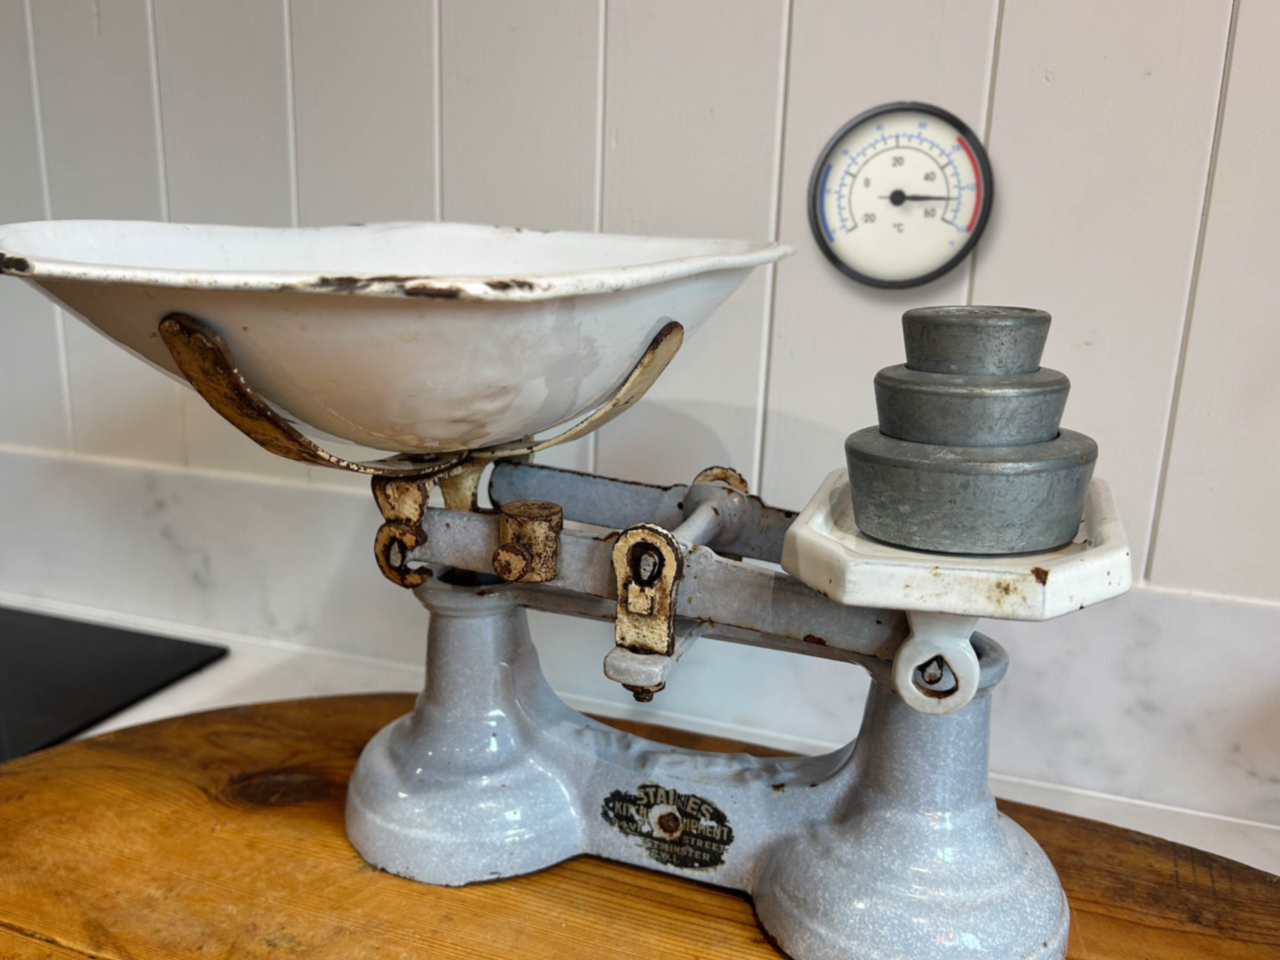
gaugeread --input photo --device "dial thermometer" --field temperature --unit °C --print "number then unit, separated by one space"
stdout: 52 °C
